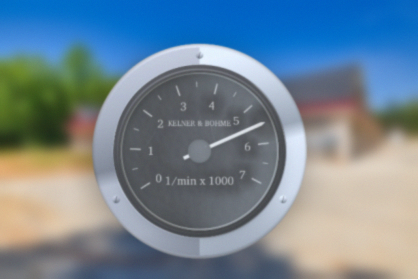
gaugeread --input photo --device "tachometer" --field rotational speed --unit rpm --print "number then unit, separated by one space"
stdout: 5500 rpm
